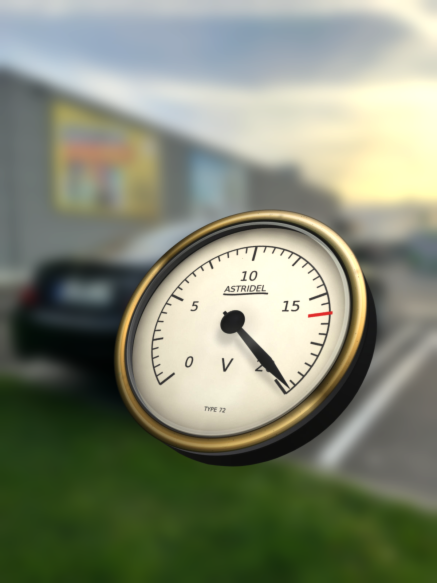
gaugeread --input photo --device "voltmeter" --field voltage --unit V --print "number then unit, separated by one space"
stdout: 19.75 V
